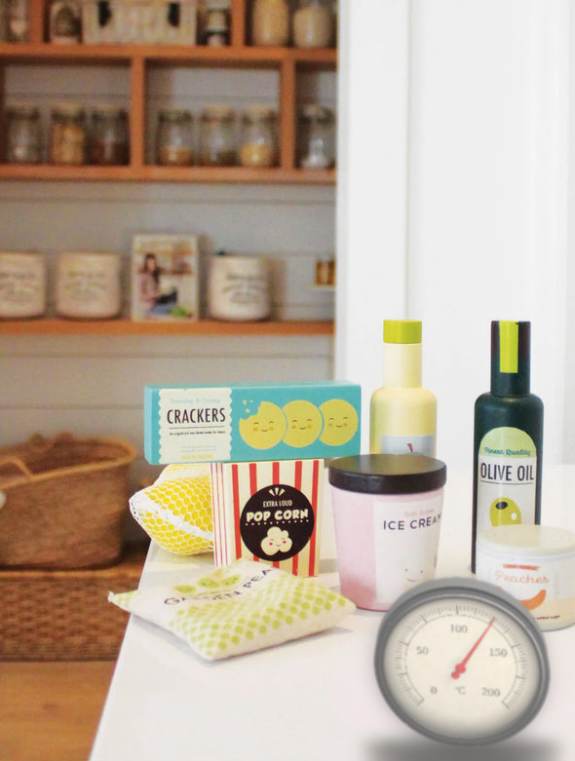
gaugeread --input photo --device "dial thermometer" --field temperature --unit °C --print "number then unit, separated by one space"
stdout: 125 °C
